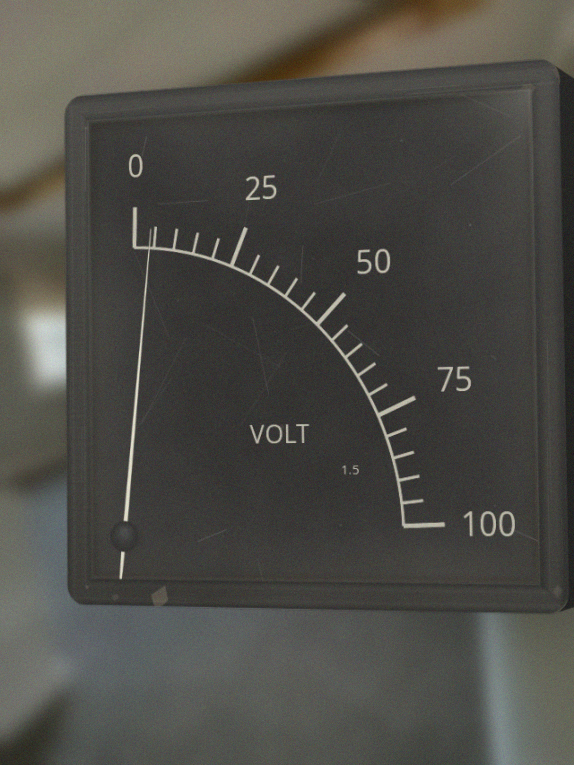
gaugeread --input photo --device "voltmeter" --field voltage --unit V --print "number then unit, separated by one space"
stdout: 5 V
